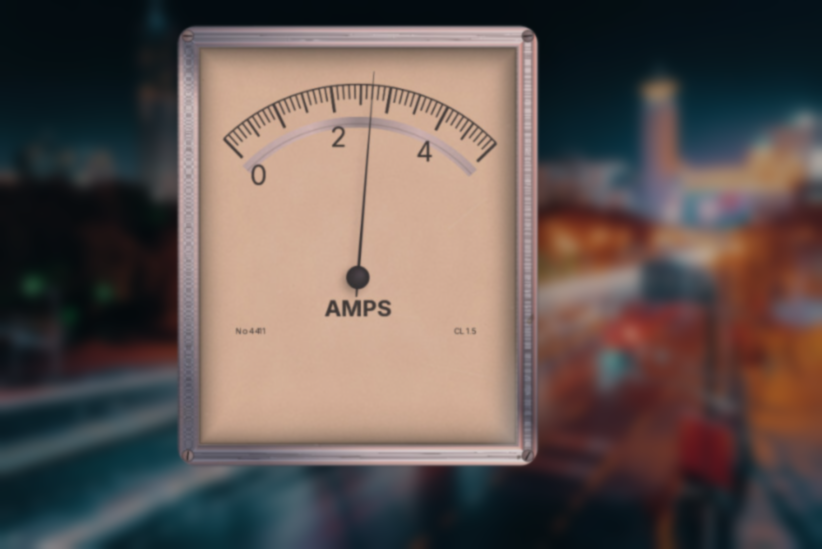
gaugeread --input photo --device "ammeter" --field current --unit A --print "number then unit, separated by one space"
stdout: 2.7 A
